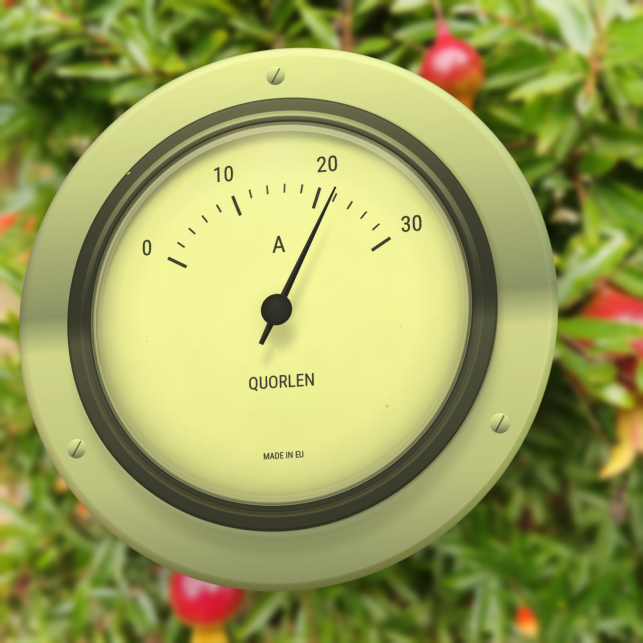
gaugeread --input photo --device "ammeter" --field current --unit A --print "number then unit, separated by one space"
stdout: 22 A
